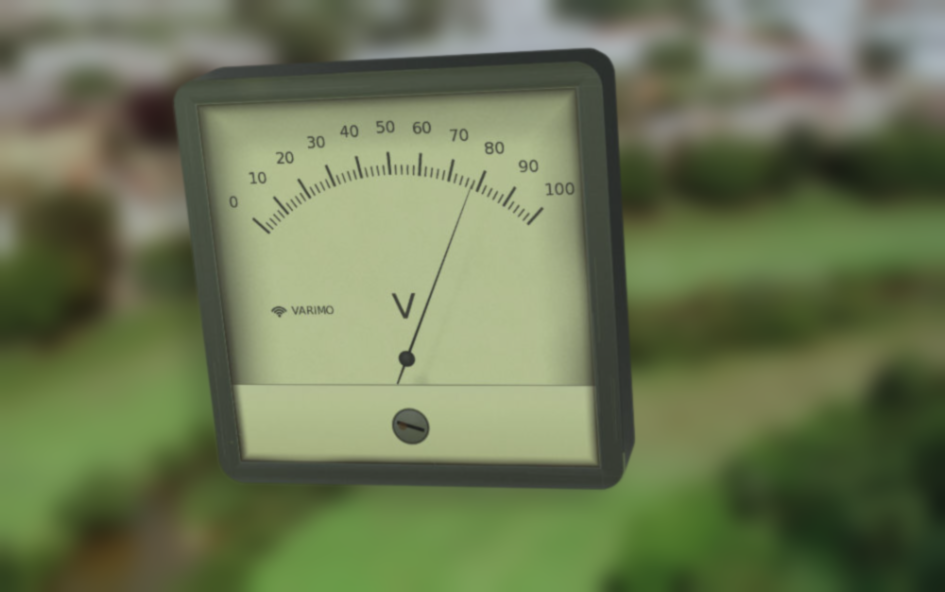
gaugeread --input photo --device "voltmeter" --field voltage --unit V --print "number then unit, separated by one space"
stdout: 78 V
